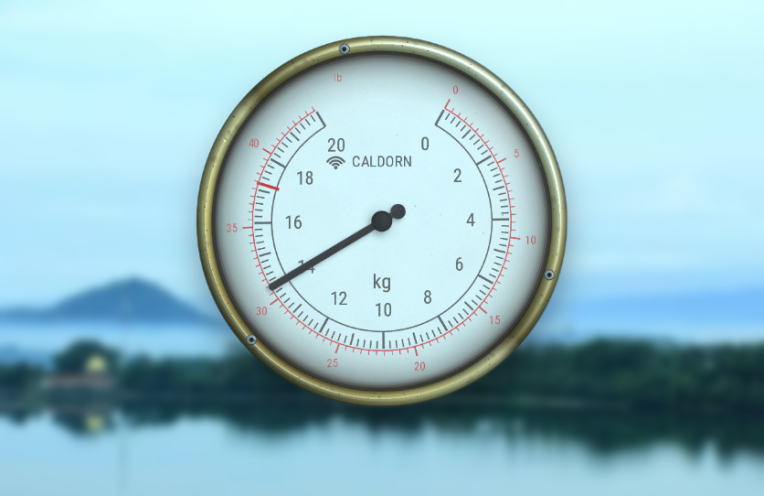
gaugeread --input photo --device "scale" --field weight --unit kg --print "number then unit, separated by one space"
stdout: 14 kg
